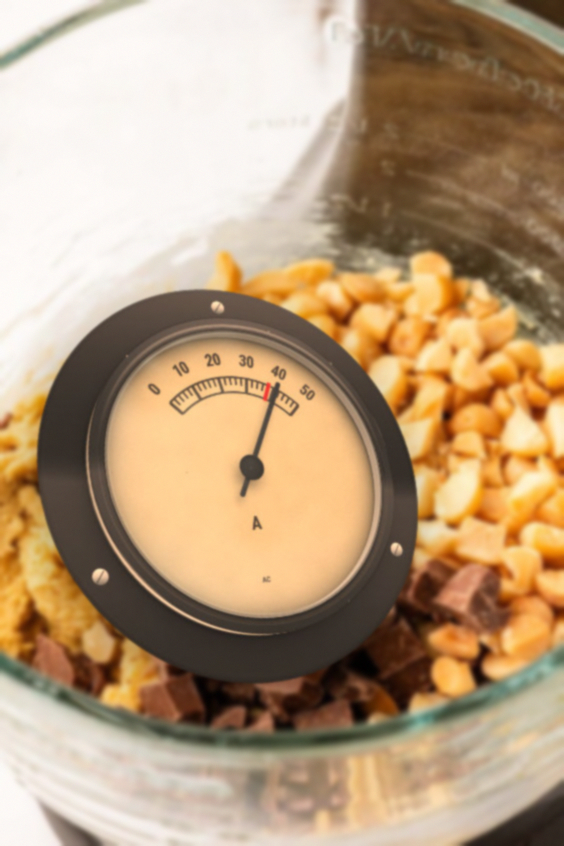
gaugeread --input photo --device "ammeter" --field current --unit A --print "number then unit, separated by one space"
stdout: 40 A
